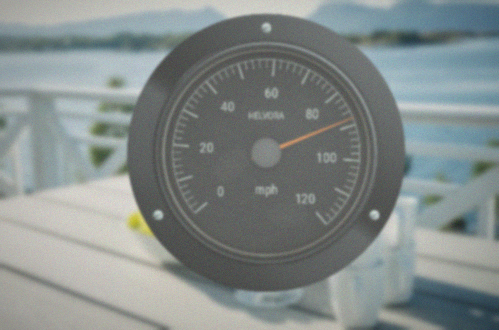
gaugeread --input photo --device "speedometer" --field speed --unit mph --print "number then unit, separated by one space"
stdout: 88 mph
